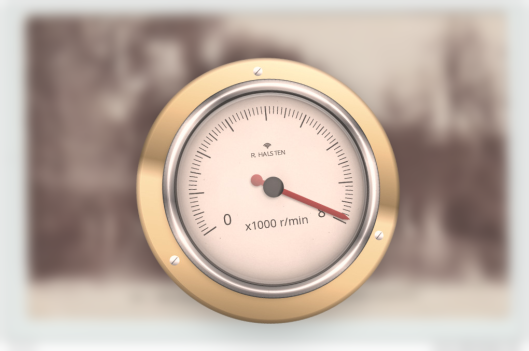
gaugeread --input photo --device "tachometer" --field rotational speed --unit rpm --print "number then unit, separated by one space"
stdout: 7900 rpm
